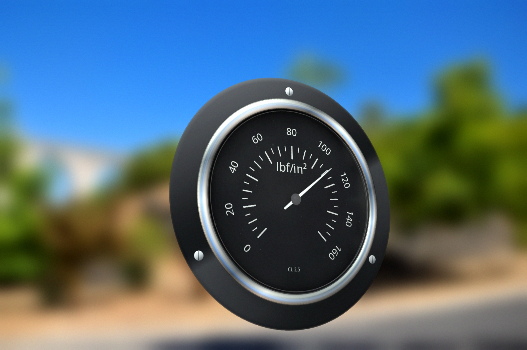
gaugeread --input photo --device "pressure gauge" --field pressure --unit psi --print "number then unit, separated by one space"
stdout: 110 psi
